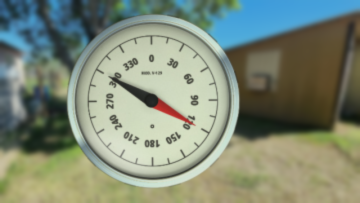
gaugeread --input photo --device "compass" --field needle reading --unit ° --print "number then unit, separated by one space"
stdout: 120 °
